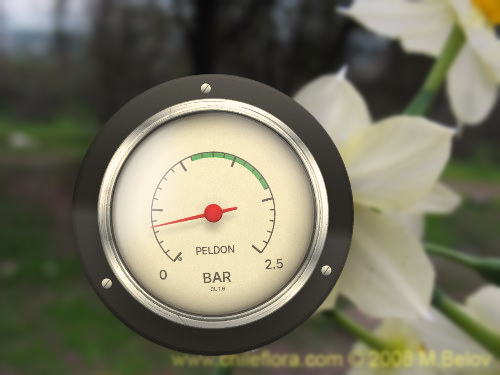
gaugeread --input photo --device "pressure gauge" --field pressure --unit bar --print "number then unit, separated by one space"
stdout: 0.35 bar
